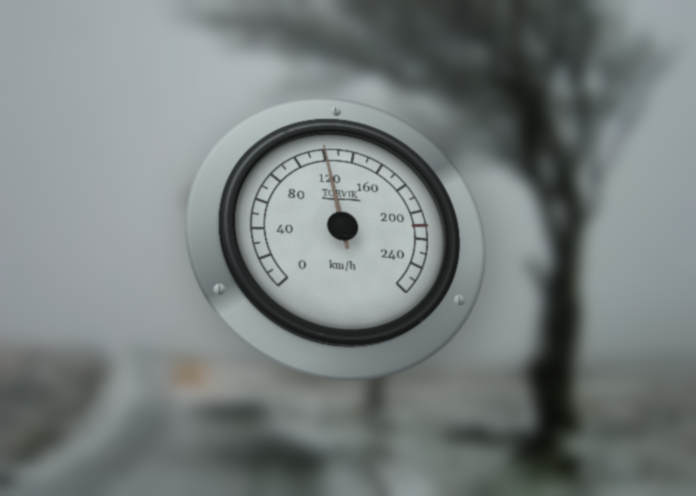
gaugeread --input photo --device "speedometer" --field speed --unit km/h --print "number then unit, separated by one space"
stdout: 120 km/h
